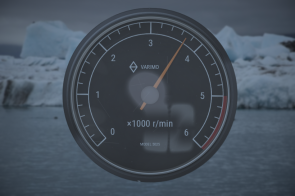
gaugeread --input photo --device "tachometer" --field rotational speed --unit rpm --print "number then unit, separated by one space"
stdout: 3700 rpm
